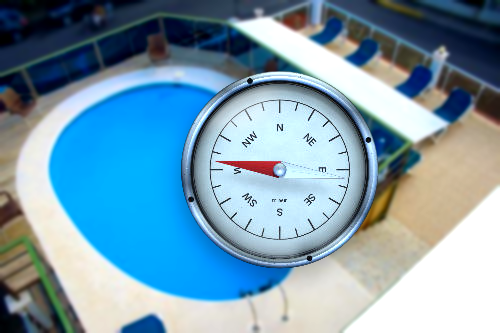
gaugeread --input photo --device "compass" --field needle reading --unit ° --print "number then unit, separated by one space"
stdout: 277.5 °
